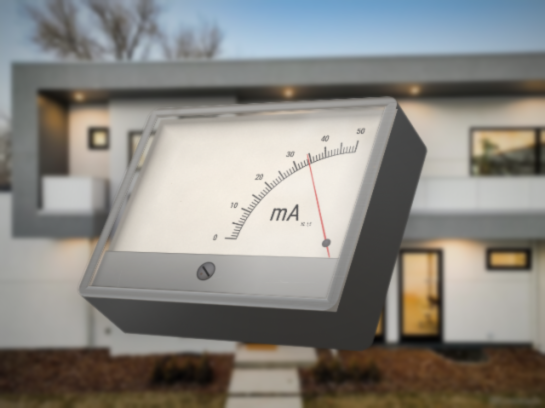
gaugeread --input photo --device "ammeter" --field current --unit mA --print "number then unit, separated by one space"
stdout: 35 mA
